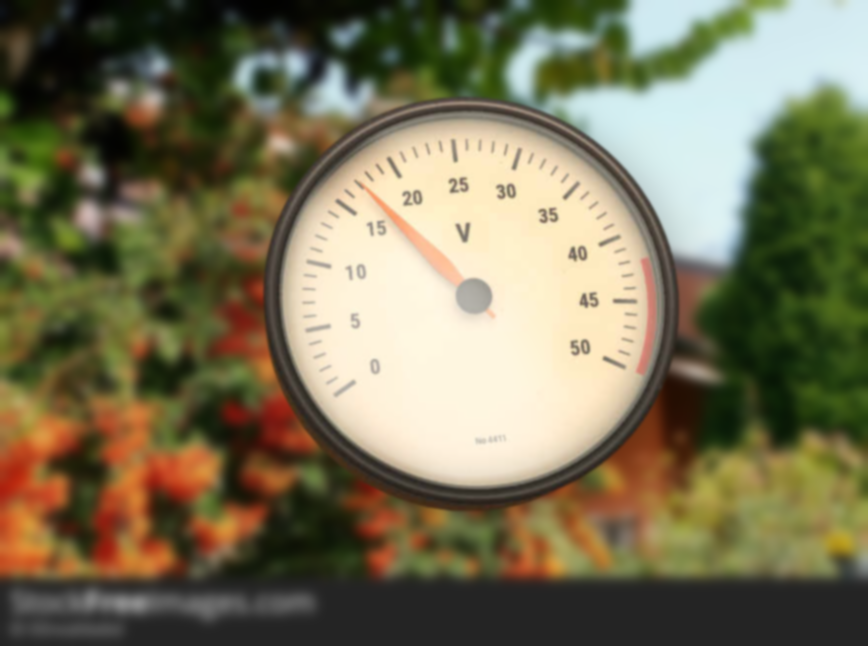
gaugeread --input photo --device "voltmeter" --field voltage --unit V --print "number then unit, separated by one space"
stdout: 17 V
